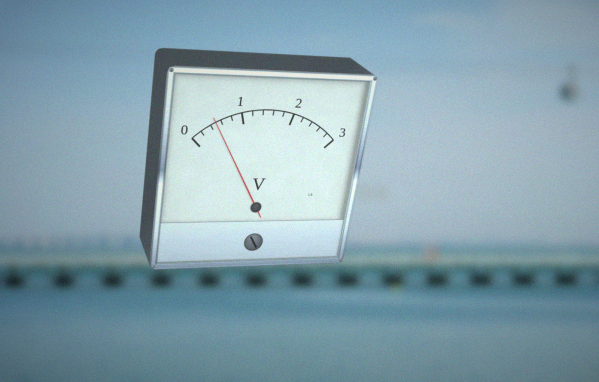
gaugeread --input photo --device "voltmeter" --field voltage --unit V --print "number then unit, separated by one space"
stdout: 0.5 V
